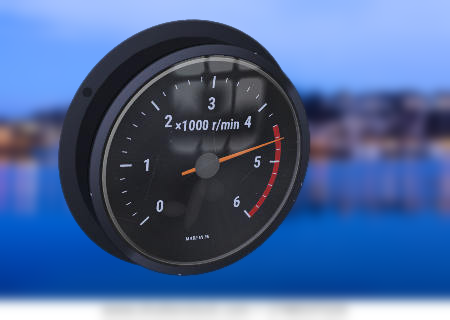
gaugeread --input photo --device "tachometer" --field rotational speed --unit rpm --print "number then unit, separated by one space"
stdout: 4600 rpm
